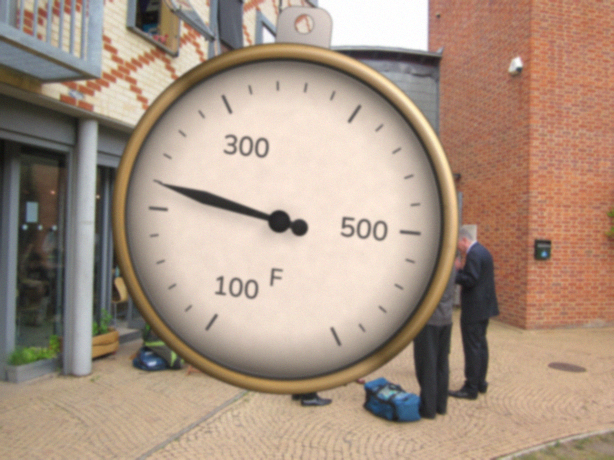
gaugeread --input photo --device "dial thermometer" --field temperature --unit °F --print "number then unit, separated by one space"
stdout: 220 °F
